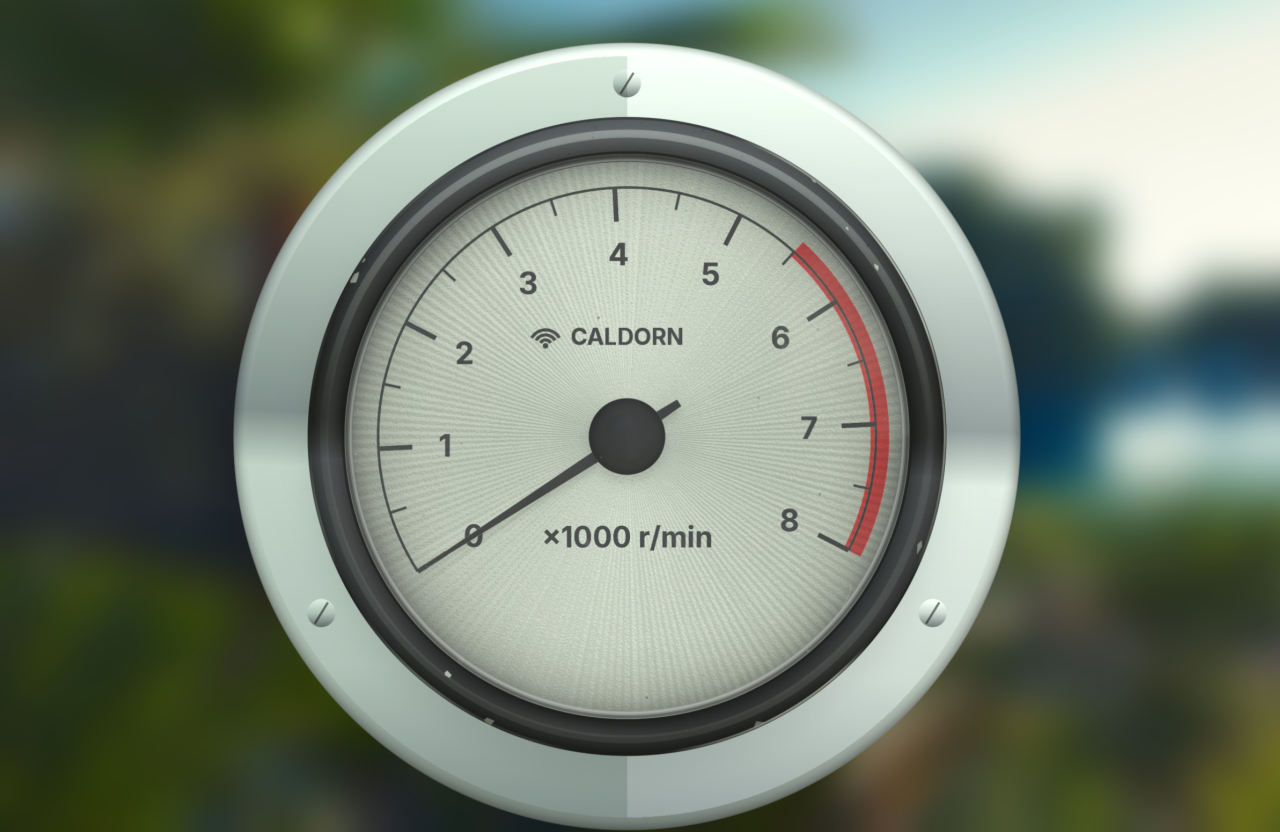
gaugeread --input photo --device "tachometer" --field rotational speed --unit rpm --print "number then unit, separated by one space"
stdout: 0 rpm
